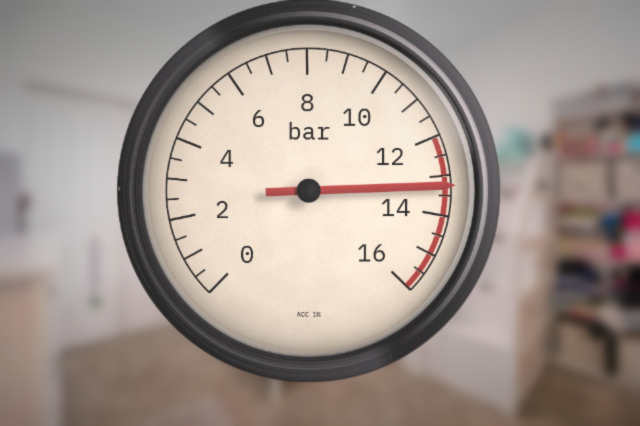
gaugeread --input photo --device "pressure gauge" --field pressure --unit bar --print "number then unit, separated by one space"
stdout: 13.25 bar
